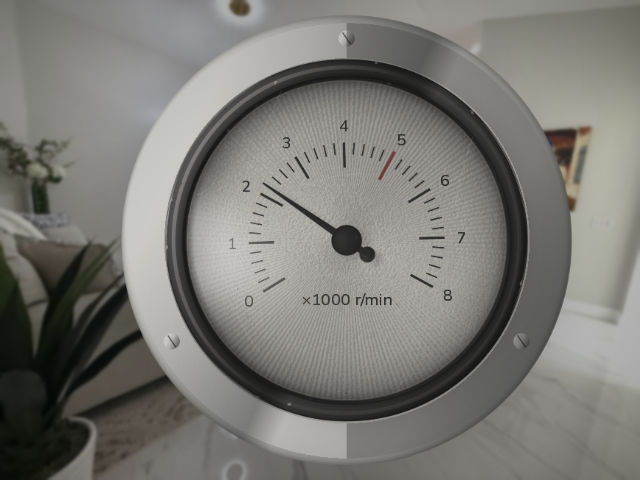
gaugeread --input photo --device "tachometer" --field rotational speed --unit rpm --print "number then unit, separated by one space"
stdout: 2200 rpm
